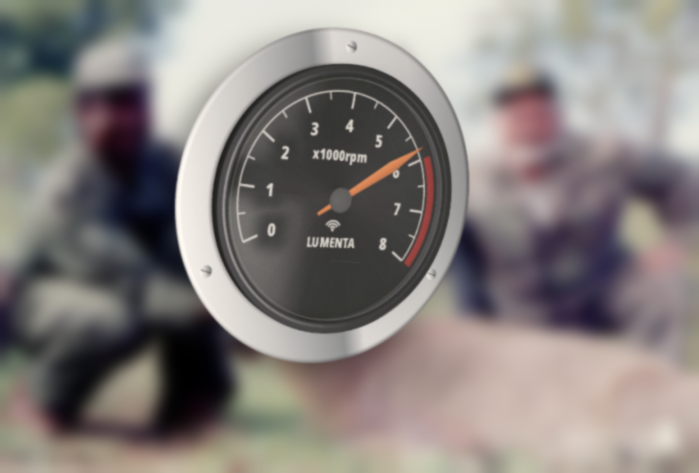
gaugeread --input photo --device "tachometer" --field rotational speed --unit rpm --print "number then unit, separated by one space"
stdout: 5750 rpm
